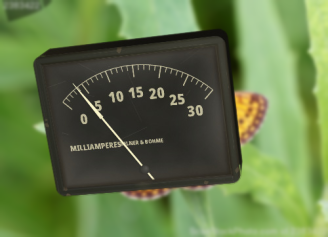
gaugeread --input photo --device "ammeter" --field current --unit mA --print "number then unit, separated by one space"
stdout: 4 mA
